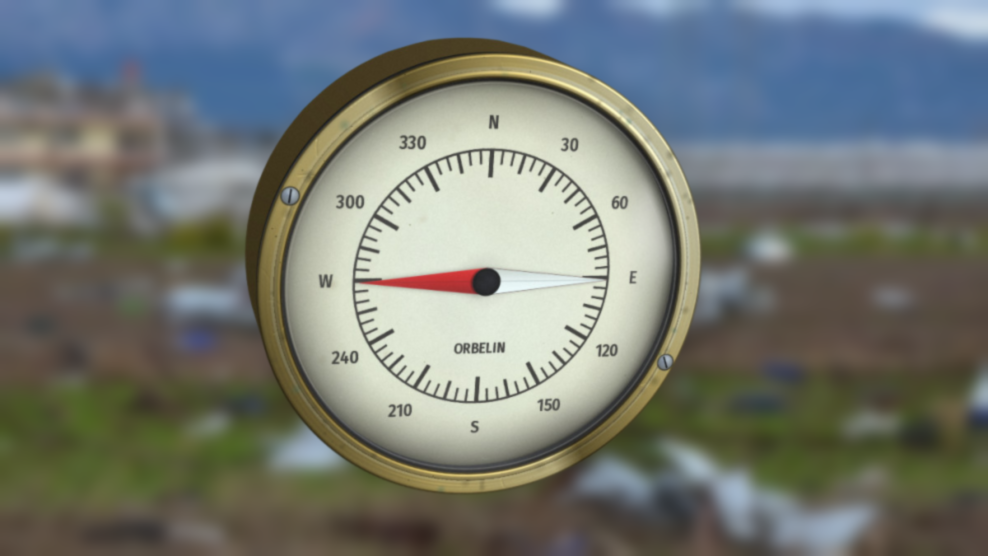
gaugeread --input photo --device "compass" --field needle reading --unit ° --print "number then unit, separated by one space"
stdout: 270 °
